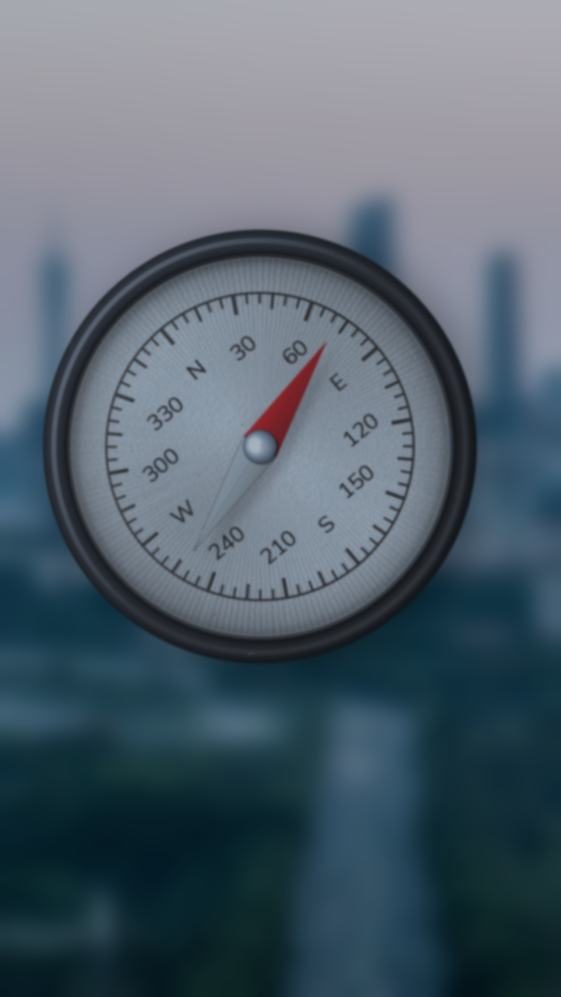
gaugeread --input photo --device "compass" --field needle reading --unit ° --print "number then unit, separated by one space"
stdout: 72.5 °
